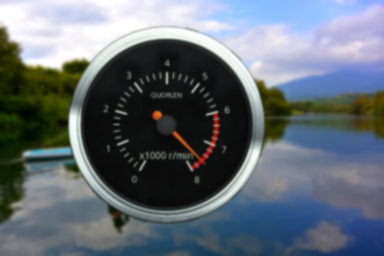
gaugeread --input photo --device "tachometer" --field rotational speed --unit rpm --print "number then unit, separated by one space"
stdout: 7600 rpm
